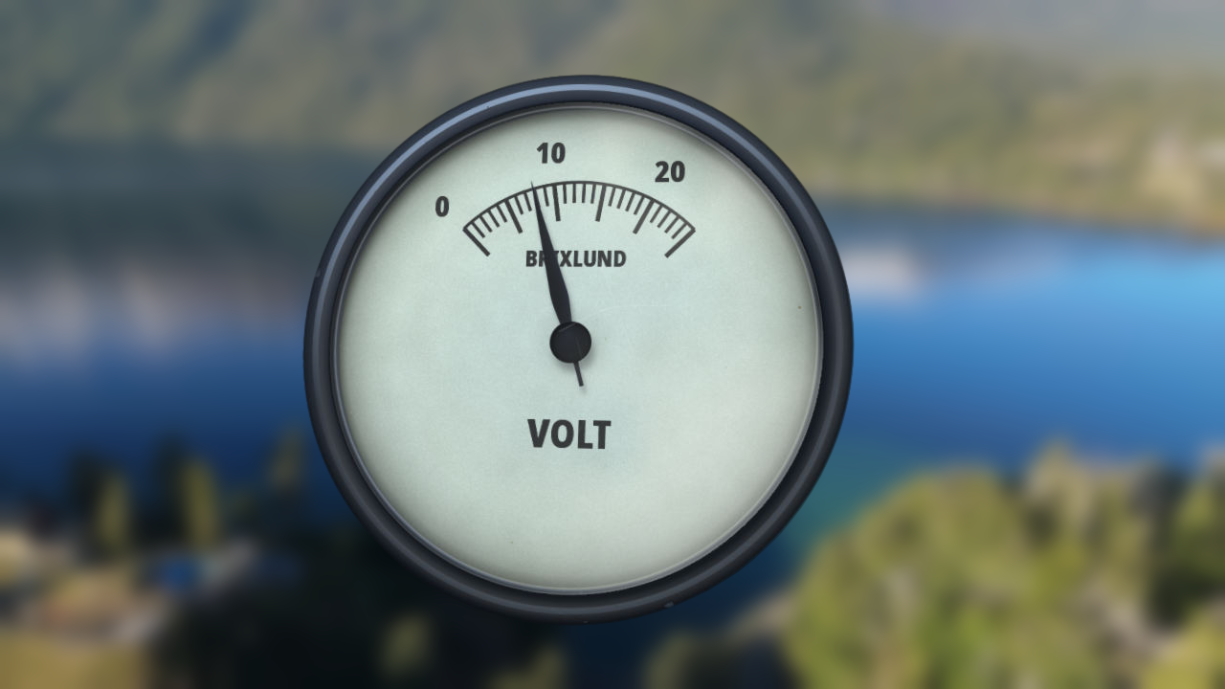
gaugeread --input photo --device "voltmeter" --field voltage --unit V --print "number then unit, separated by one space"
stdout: 8 V
